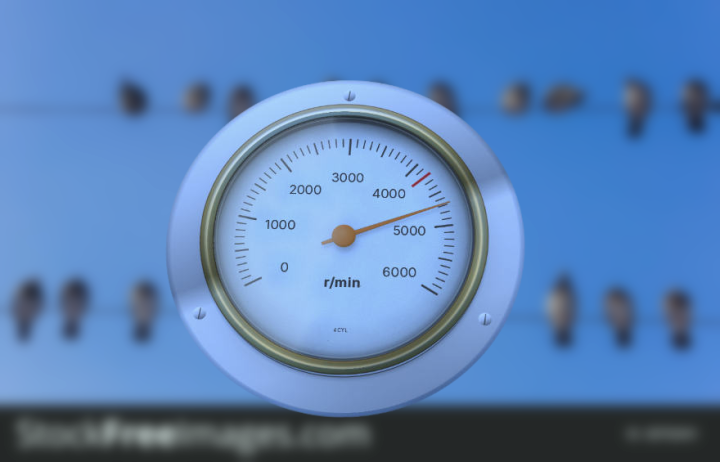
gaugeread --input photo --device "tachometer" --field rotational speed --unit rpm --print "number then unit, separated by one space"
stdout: 4700 rpm
